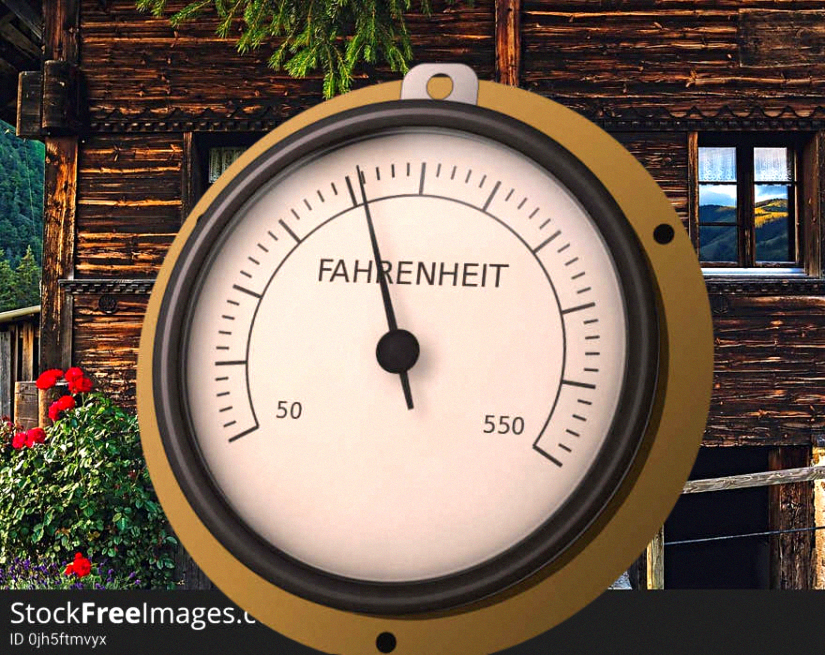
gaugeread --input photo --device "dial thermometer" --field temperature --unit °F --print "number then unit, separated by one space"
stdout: 260 °F
